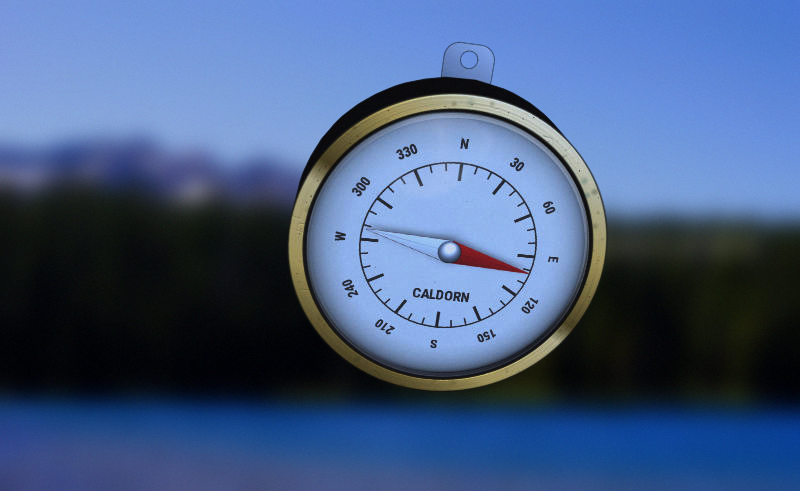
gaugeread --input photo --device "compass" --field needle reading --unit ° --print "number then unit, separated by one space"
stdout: 100 °
